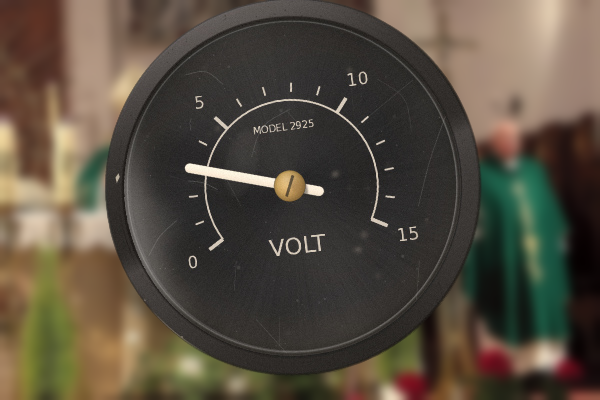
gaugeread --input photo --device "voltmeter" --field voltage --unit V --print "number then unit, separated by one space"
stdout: 3 V
